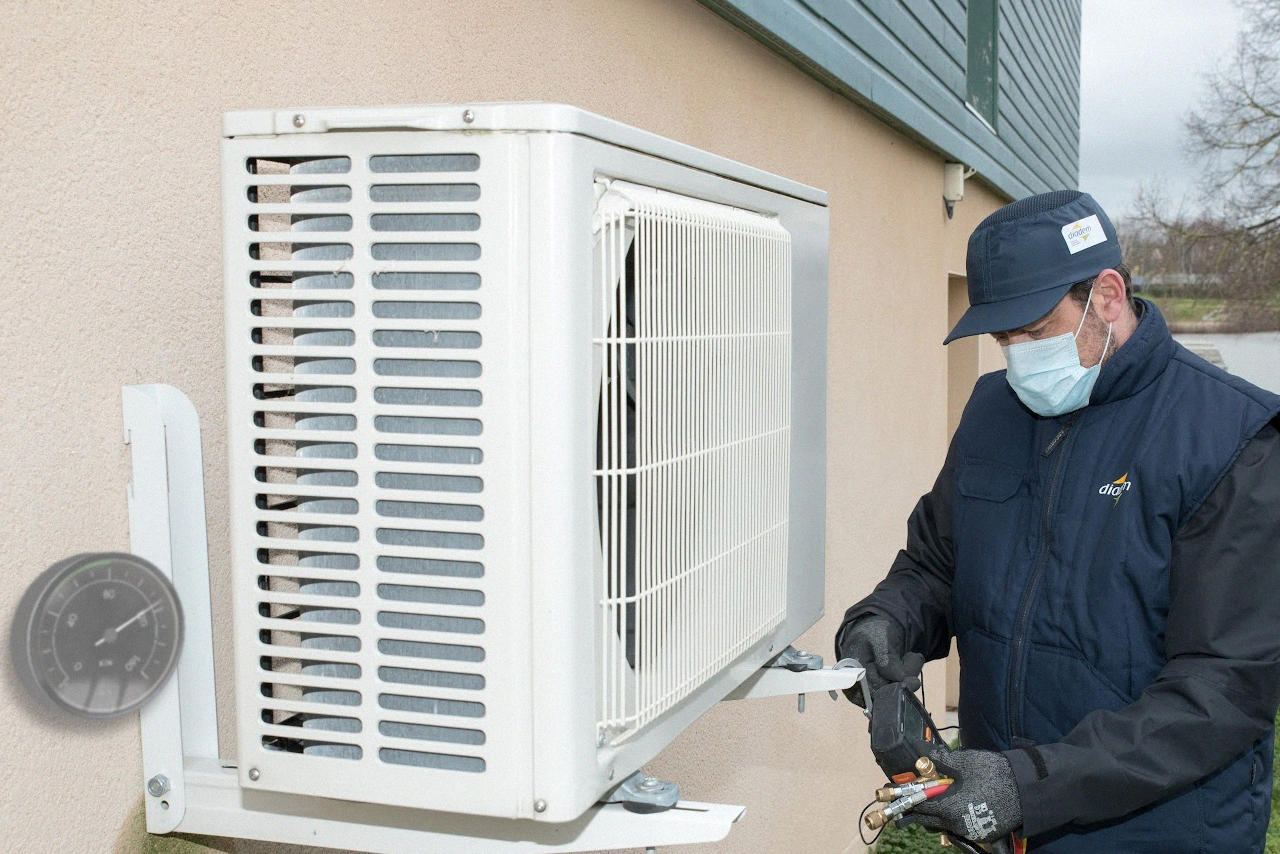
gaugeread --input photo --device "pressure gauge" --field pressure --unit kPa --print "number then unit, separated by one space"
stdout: 115 kPa
